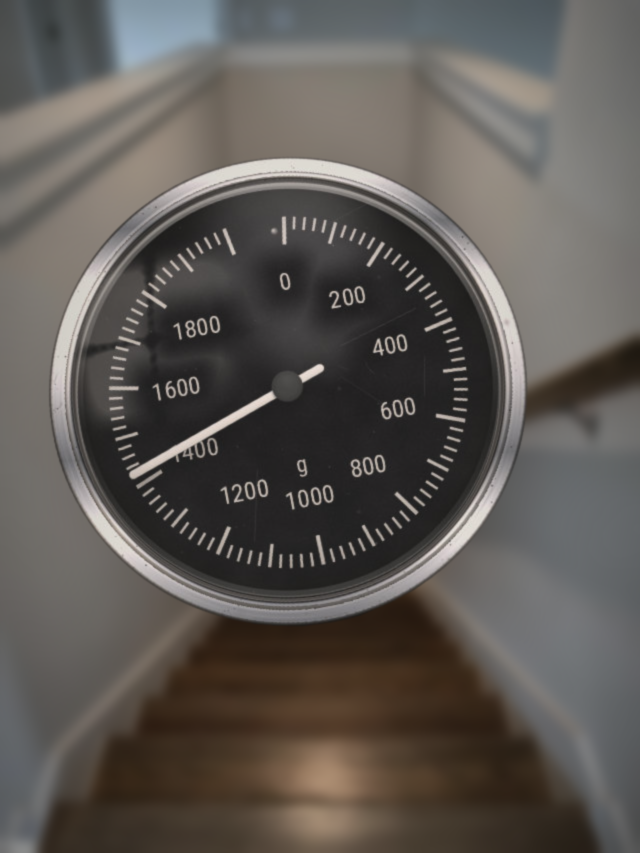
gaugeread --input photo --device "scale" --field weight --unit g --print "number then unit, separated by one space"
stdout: 1420 g
